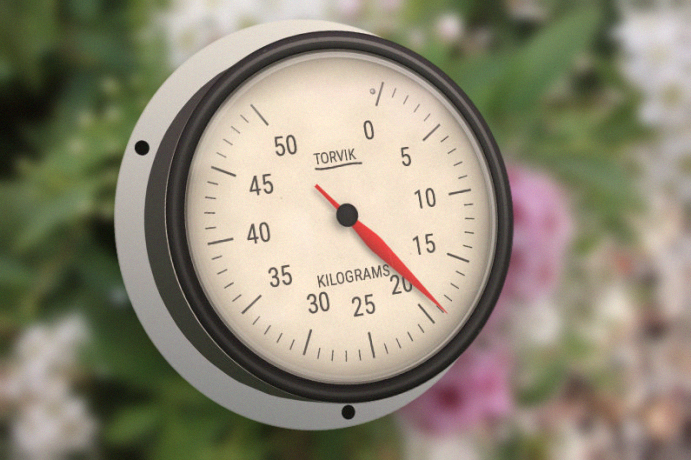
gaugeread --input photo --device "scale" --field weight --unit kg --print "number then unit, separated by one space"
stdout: 19 kg
